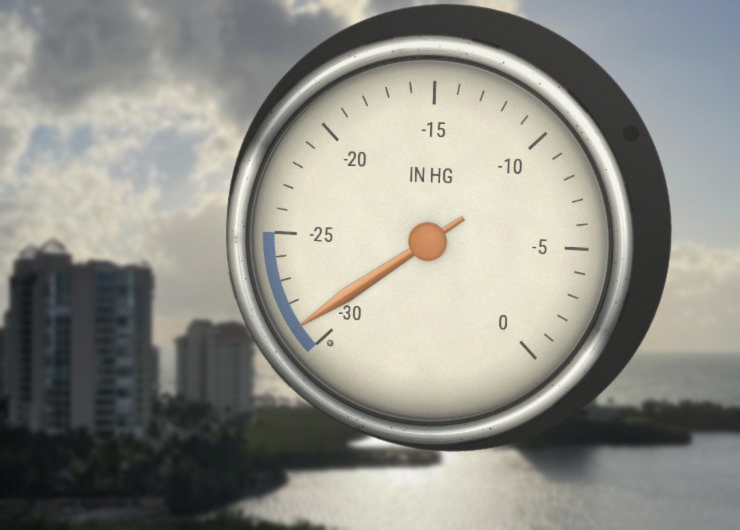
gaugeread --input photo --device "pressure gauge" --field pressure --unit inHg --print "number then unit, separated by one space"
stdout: -29 inHg
